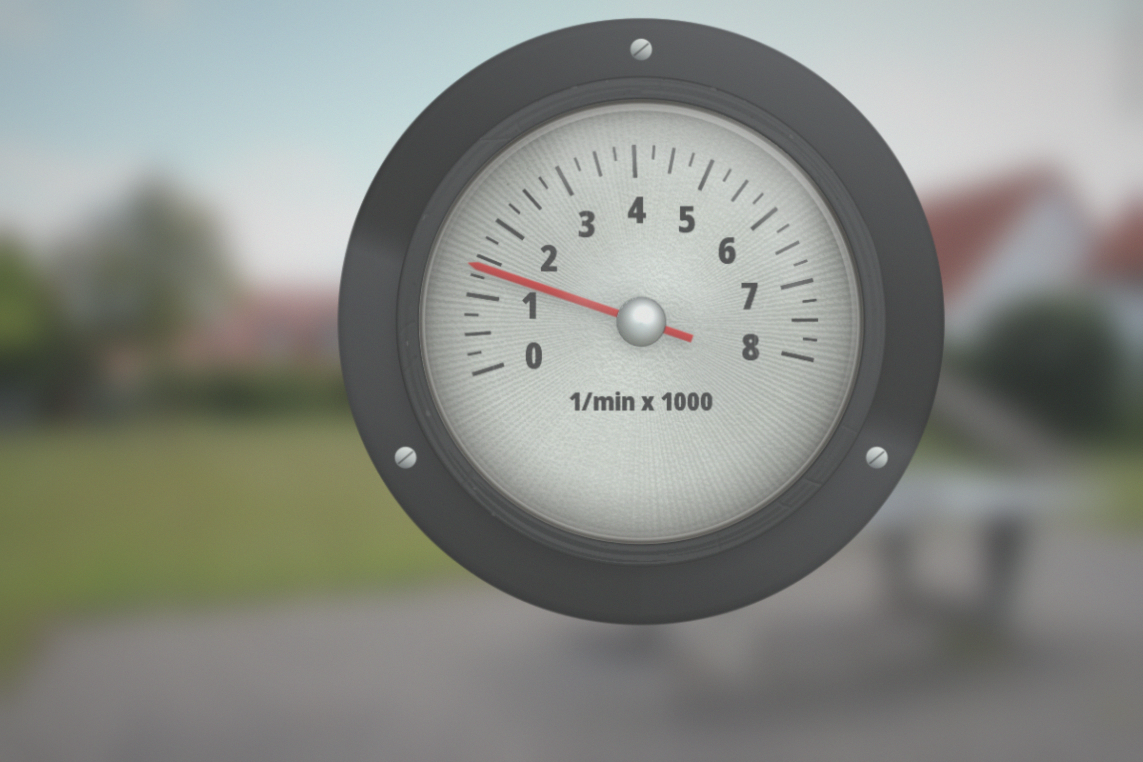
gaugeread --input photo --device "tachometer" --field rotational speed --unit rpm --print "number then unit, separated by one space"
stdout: 1375 rpm
